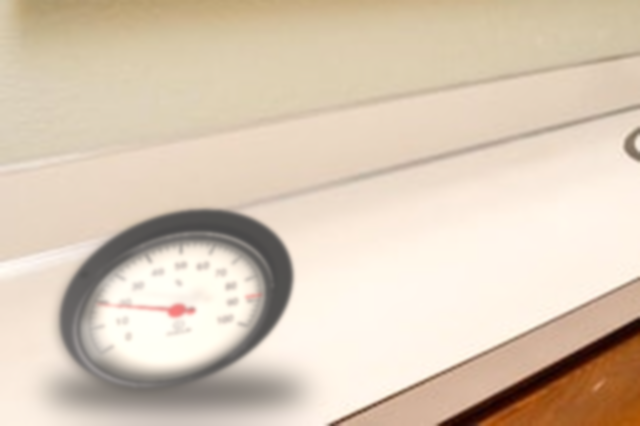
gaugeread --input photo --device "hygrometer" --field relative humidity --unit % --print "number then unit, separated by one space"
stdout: 20 %
